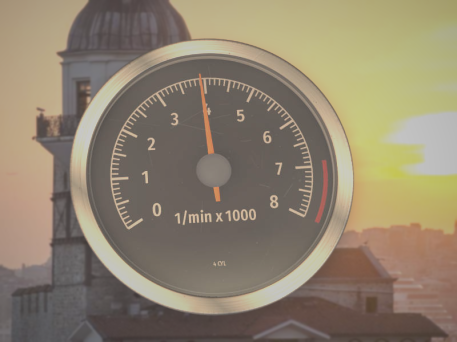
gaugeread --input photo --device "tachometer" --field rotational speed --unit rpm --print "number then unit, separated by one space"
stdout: 3900 rpm
